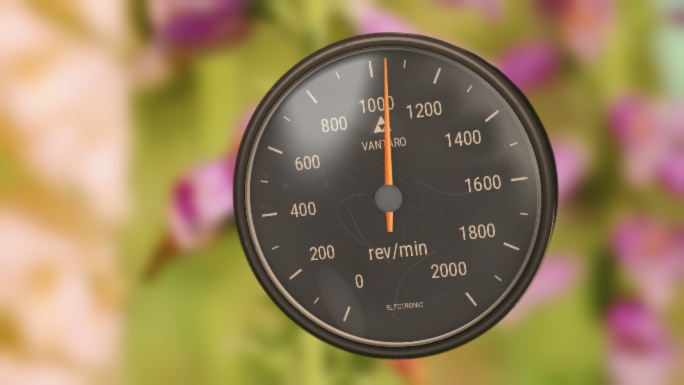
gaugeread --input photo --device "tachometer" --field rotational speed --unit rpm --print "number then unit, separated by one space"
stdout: 1050 rpm
